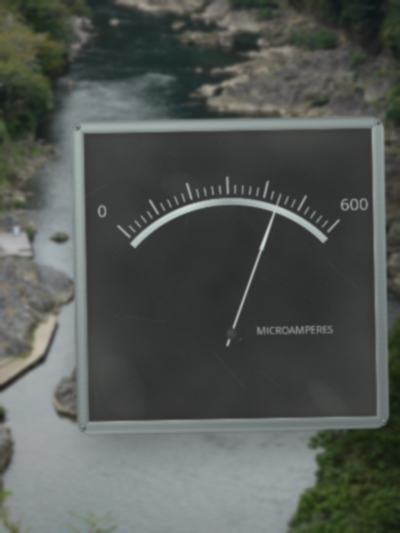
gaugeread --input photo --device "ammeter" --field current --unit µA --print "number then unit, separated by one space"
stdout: 440 µA
